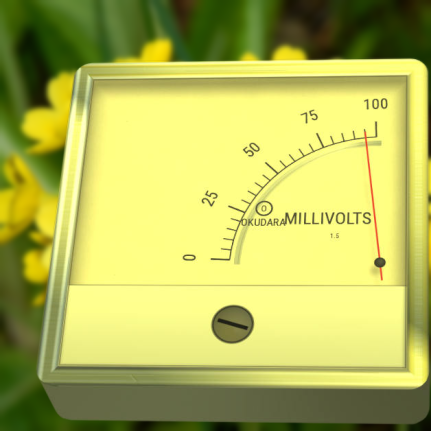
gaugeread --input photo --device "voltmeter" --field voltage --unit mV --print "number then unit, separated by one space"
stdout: 95 mV
